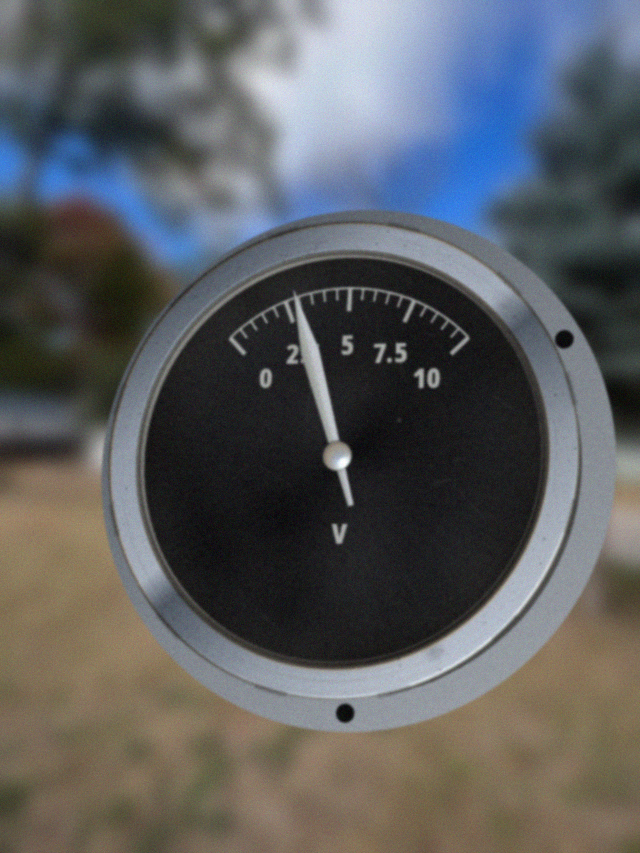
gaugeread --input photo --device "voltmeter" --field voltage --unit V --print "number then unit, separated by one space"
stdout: 3 V
